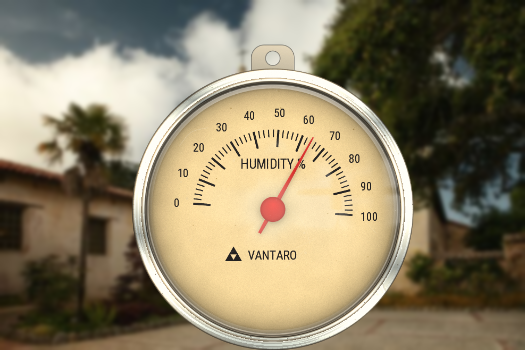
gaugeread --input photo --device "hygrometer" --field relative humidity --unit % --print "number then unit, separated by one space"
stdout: 64 %
